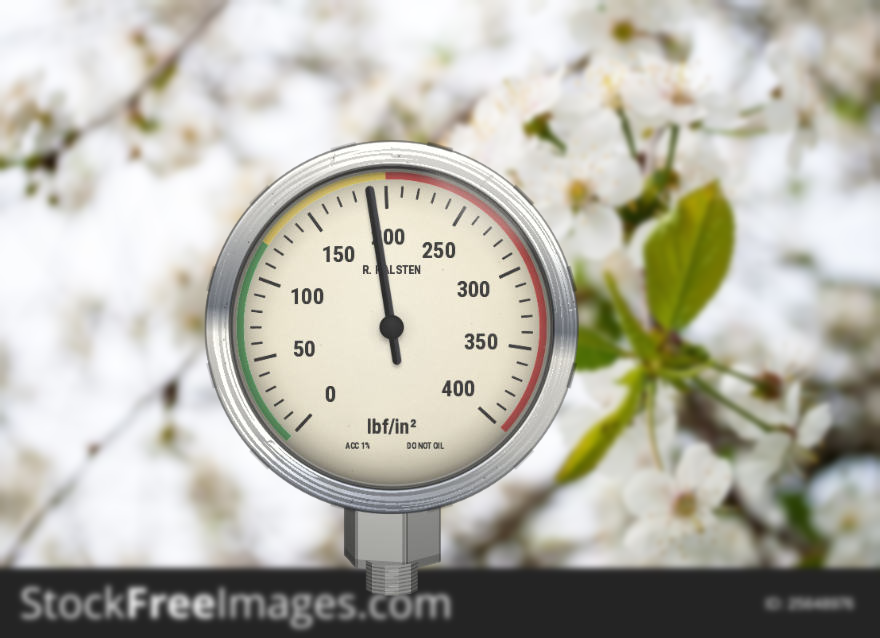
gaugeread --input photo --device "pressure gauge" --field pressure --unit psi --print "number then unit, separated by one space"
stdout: 190 psi
